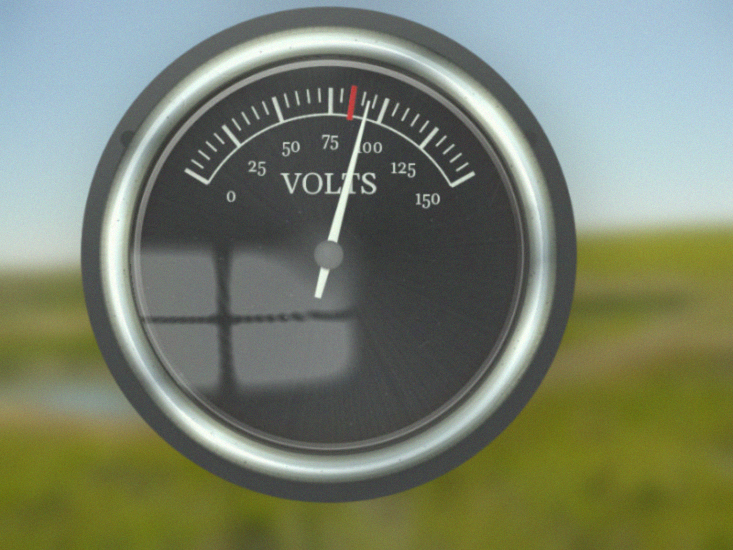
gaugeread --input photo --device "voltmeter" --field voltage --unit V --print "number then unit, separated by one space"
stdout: 92.5 V
